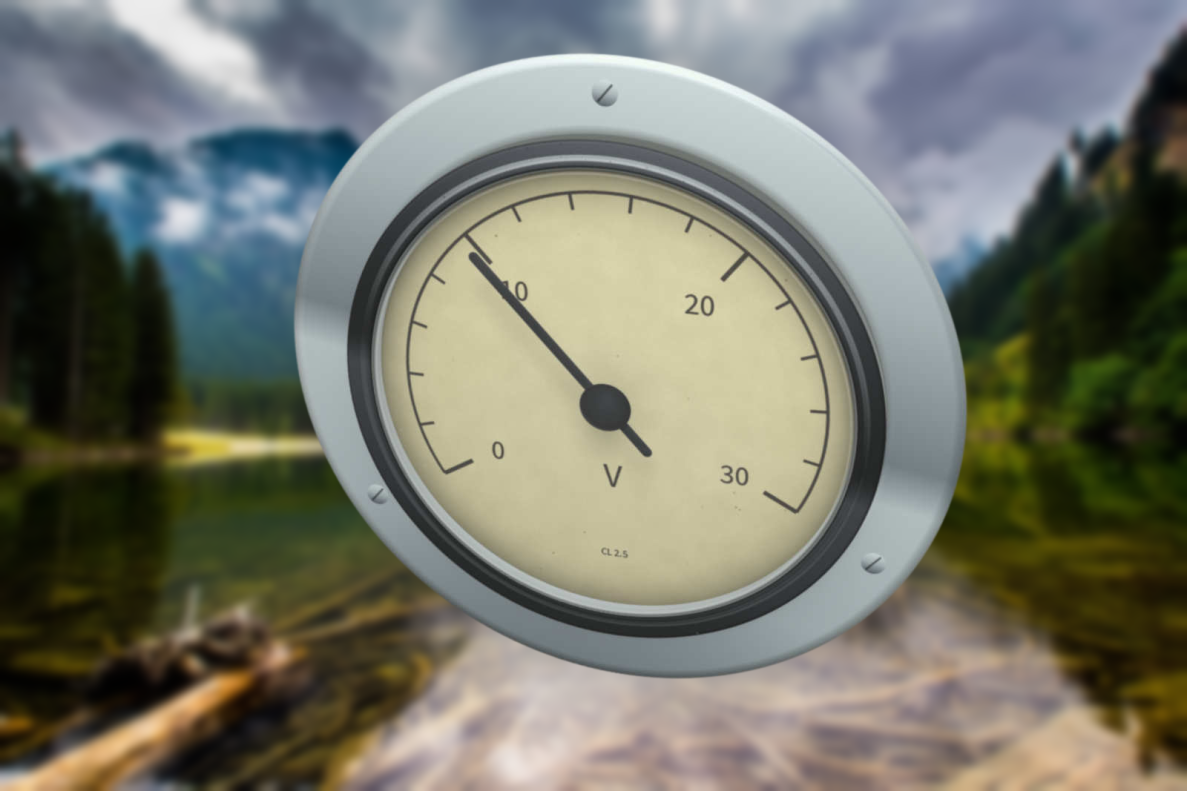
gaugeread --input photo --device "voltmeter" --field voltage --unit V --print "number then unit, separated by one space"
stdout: 10 V
